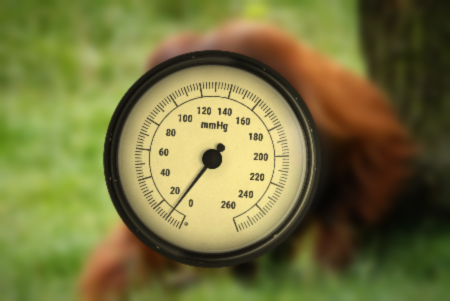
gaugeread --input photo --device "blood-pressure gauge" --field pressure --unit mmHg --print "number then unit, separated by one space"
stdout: 10 mmHg
